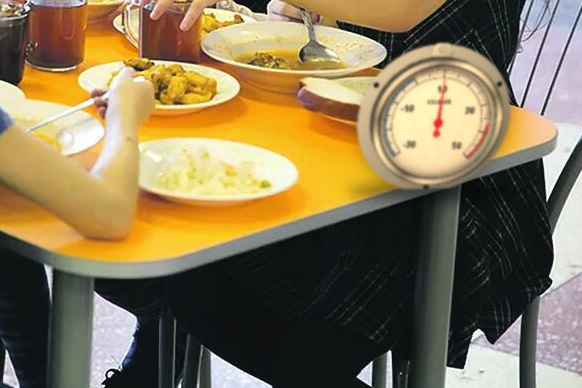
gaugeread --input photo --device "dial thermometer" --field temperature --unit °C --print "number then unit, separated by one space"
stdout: 10 °C
